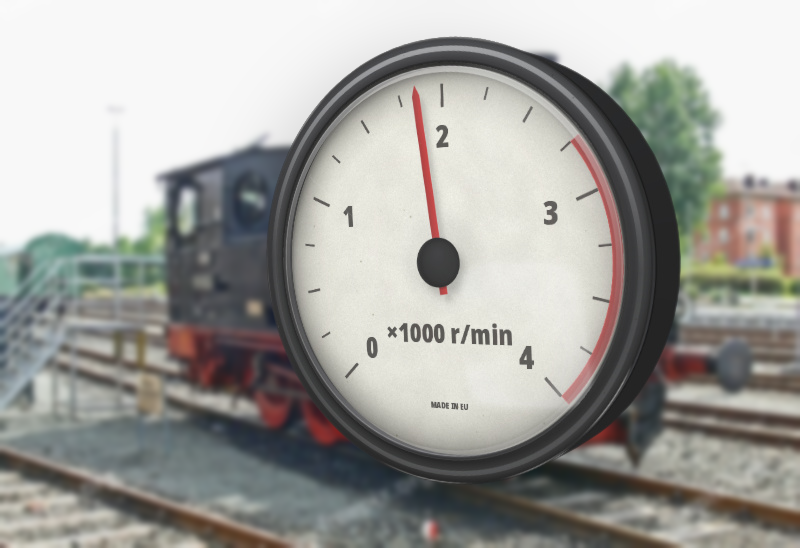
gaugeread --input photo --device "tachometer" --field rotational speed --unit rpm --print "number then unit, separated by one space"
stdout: 1875 rpm
